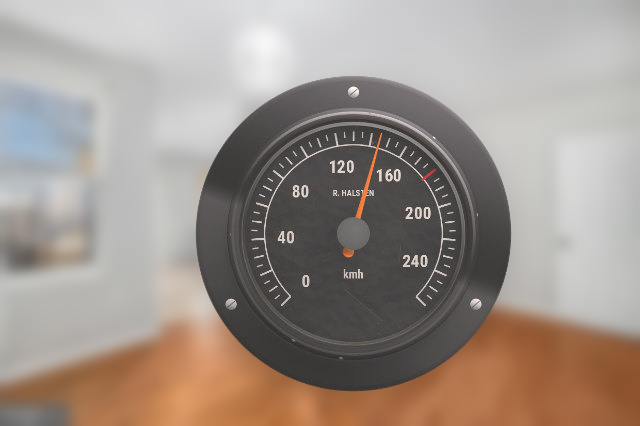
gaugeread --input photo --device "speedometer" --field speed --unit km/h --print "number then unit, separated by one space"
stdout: 145 km/h
